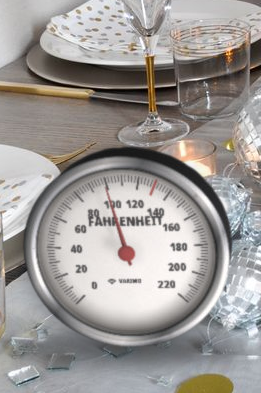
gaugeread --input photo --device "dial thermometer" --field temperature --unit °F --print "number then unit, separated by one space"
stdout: 100 °F
